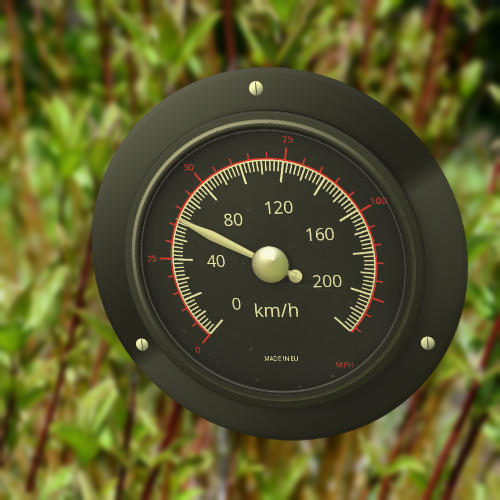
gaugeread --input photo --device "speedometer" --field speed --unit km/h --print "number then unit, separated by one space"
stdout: 60 km/h
